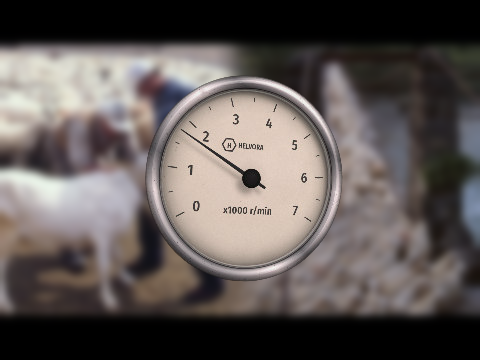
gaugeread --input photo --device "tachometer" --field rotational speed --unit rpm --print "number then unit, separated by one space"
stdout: 1750 rpm
